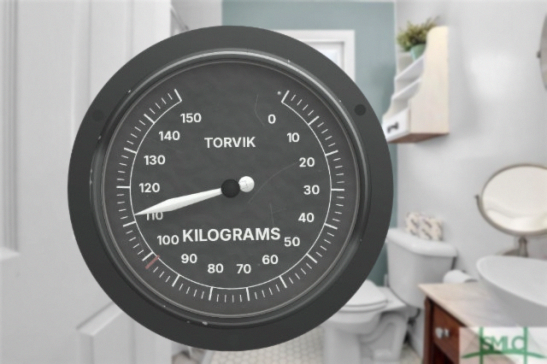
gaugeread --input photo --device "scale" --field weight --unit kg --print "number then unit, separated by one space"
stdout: 112 kg
